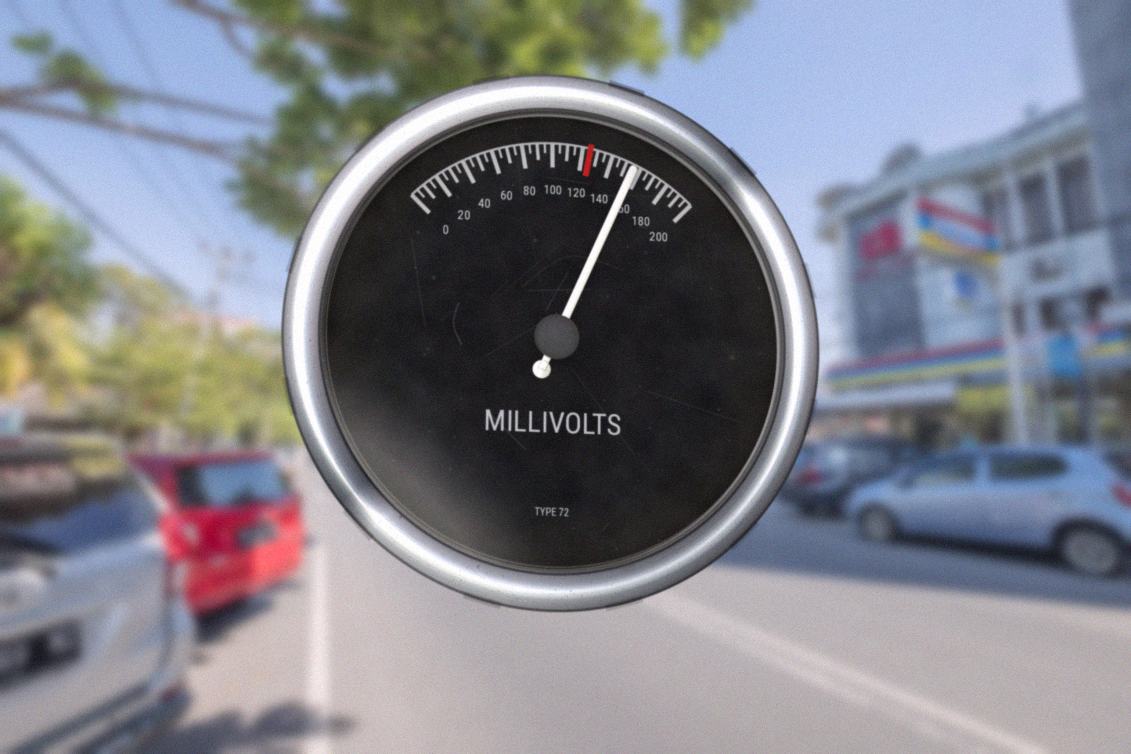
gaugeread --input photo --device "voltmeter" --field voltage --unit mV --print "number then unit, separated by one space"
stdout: 155 mV
